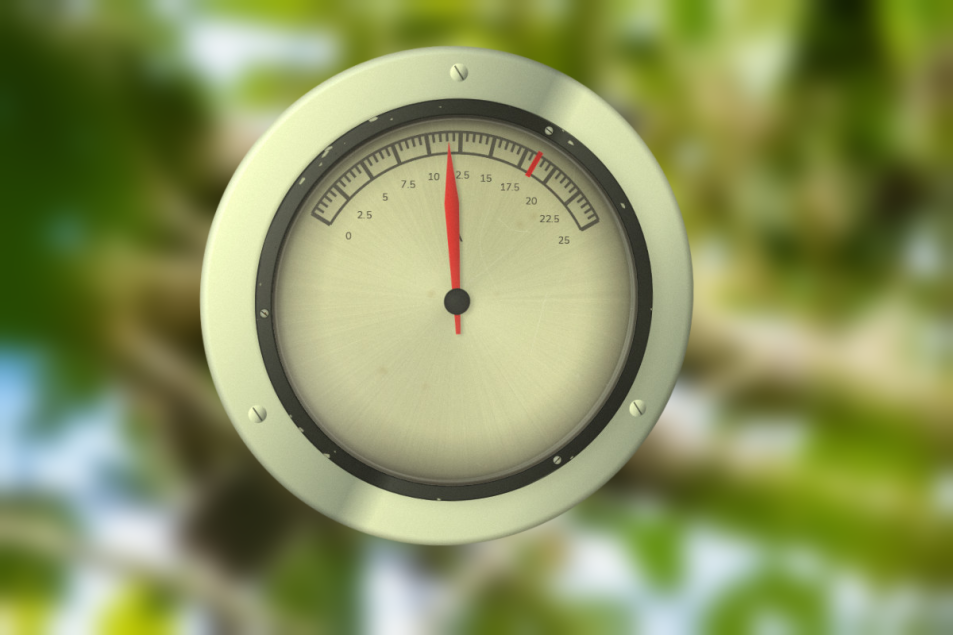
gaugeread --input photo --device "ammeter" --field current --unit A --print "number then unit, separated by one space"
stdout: 11.5 A
